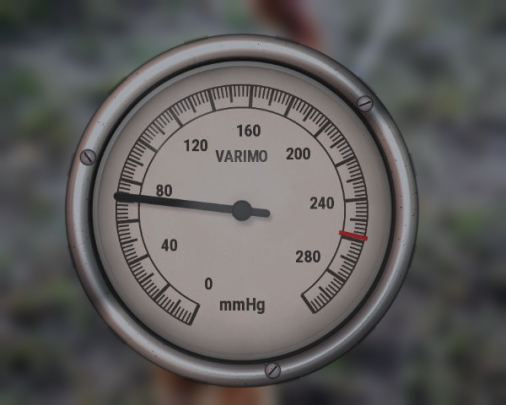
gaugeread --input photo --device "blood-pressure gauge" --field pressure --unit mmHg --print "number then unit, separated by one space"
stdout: 72 mmHg
